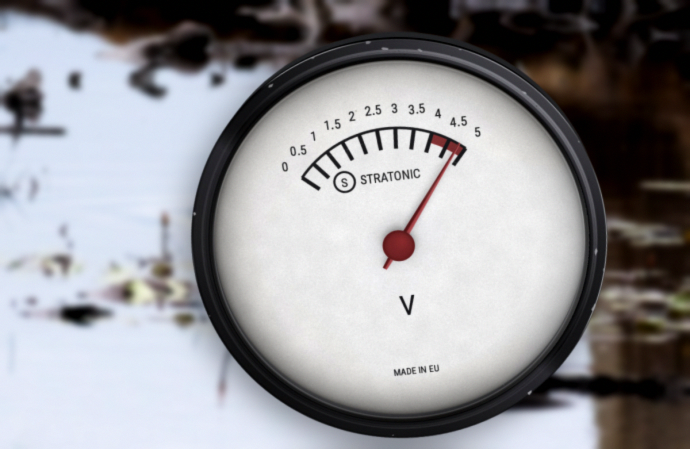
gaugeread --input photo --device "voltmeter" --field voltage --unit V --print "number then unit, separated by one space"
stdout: 4.75 V
